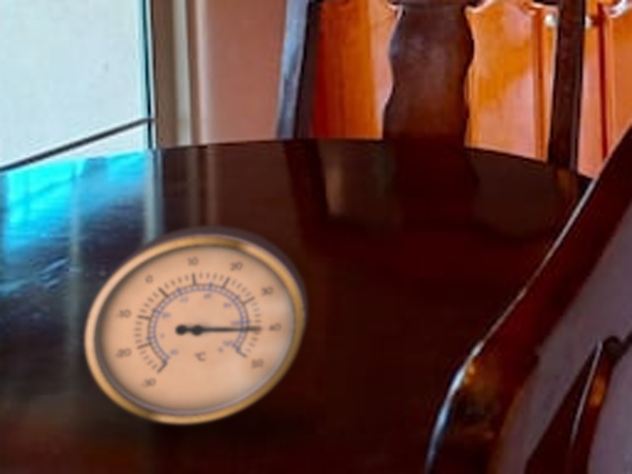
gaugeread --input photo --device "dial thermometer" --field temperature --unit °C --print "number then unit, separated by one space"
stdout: 40 °C
